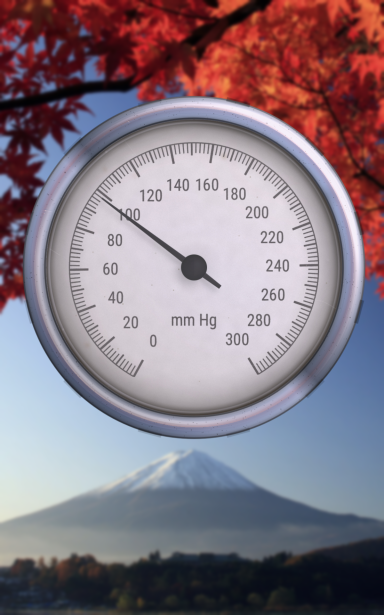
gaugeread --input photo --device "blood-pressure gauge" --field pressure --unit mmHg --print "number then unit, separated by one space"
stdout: 98 mmHg
